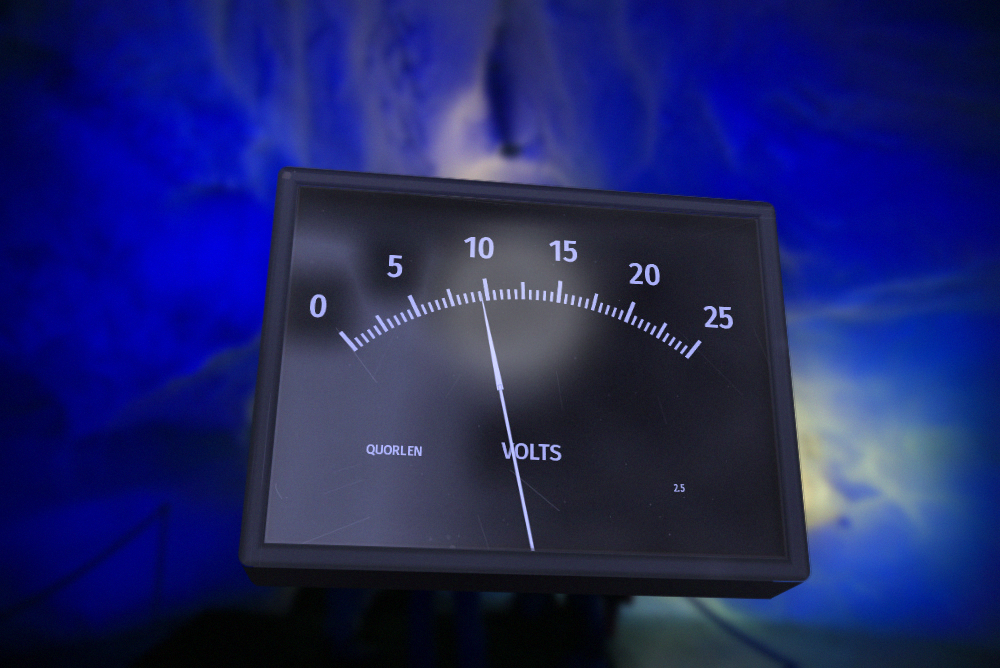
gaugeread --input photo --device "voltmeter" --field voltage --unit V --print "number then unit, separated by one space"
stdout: 9.5 V
